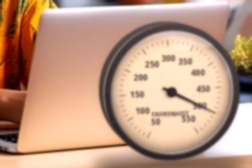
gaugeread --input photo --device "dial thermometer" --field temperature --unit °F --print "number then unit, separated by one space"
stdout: 500 °F
